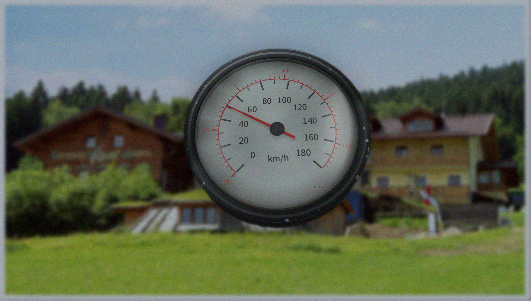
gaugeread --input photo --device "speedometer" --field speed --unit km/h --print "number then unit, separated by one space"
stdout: 50 km/h
